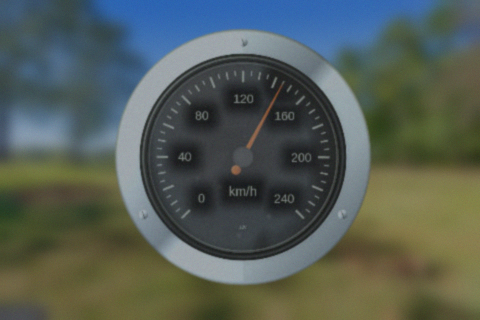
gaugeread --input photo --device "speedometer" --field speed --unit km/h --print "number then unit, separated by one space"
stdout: 145 km/h
